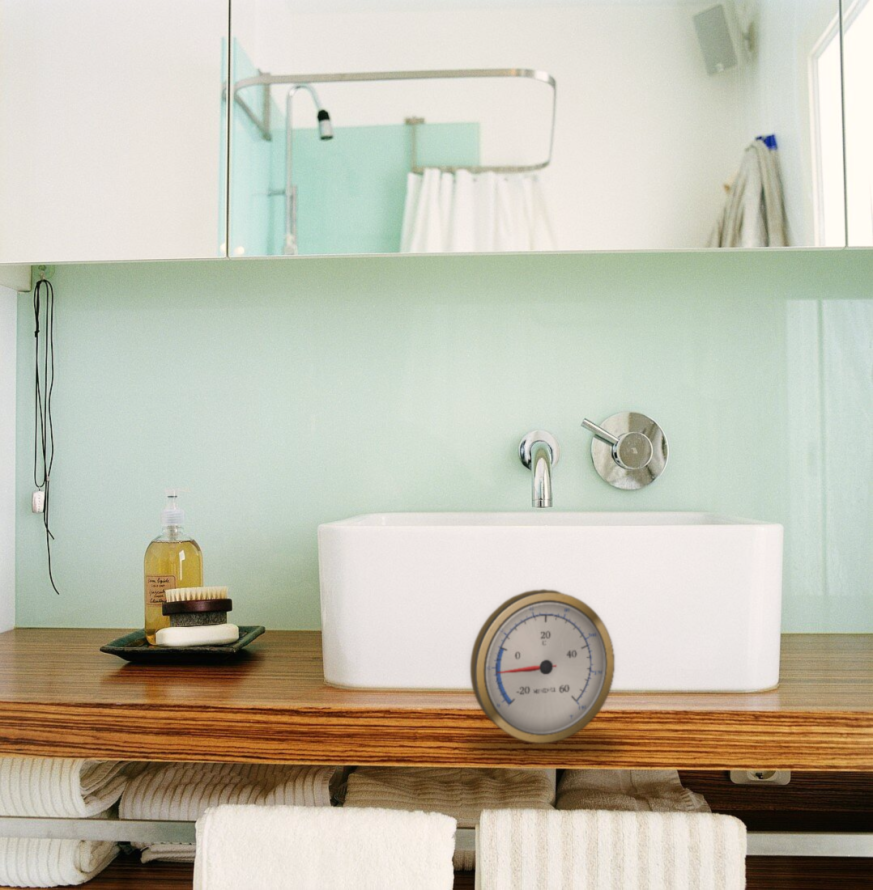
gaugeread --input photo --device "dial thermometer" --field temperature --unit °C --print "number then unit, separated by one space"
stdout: -8 °C
